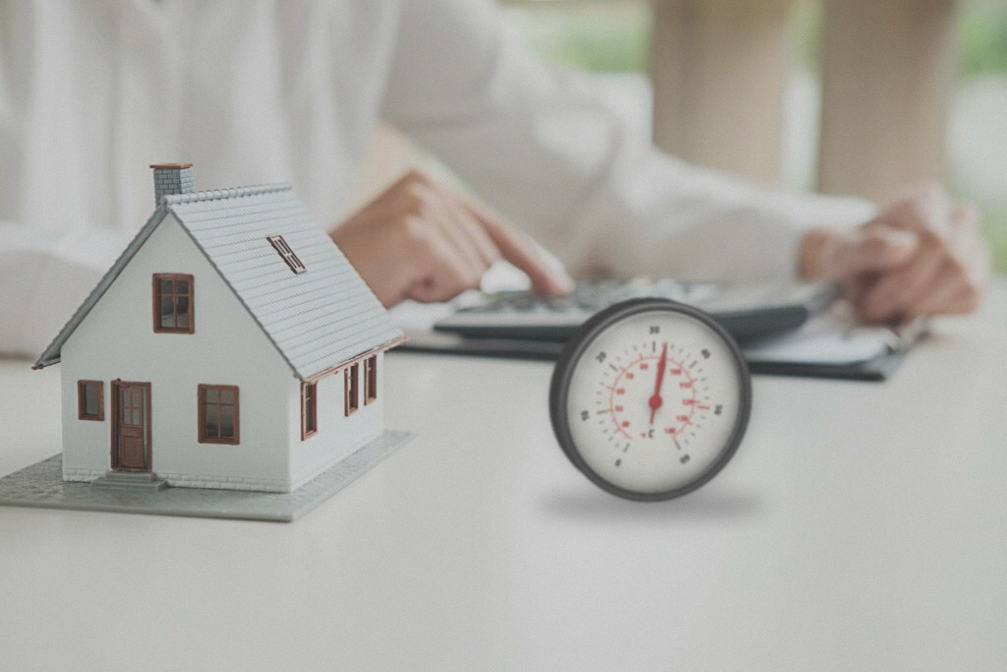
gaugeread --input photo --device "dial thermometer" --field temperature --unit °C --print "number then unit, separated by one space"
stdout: 32 °C
